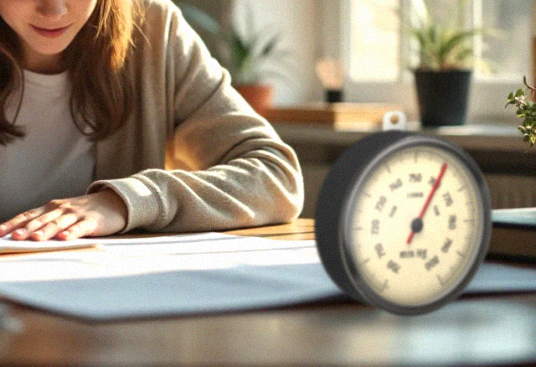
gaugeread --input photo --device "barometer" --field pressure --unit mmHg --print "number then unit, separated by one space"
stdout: 760 mmHg
